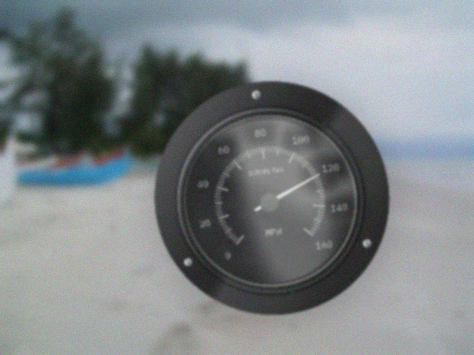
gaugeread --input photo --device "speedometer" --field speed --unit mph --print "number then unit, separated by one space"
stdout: 120 mph
